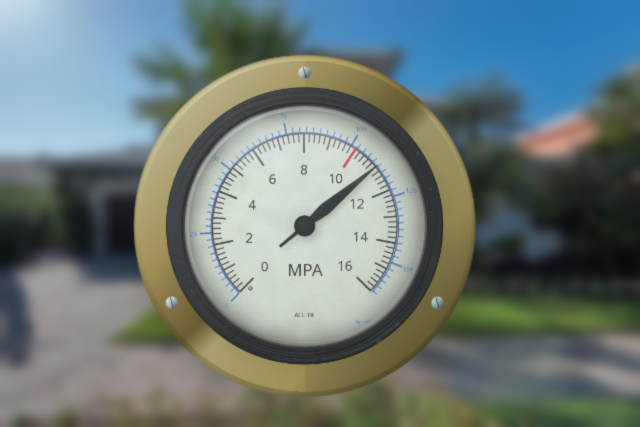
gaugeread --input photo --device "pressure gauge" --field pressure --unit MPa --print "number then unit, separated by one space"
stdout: 11 MPa
